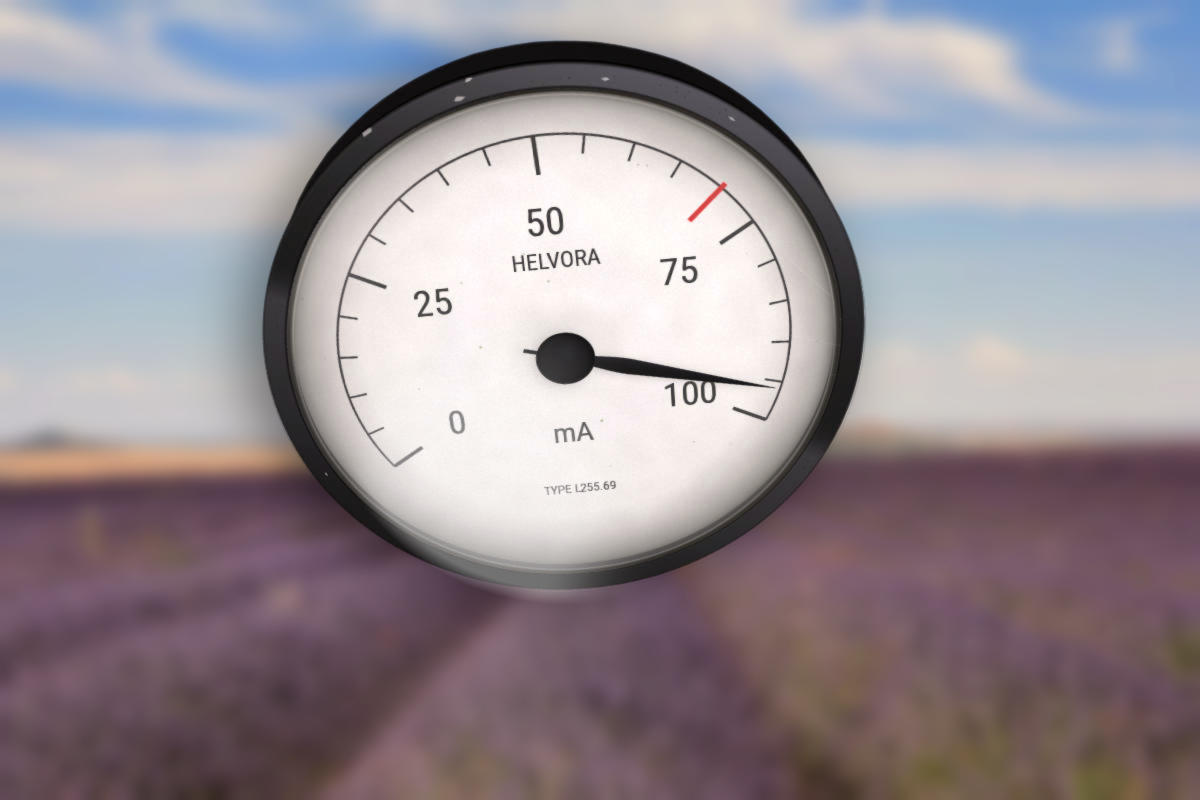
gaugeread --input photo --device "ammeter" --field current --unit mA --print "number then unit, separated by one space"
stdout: 95 mA
